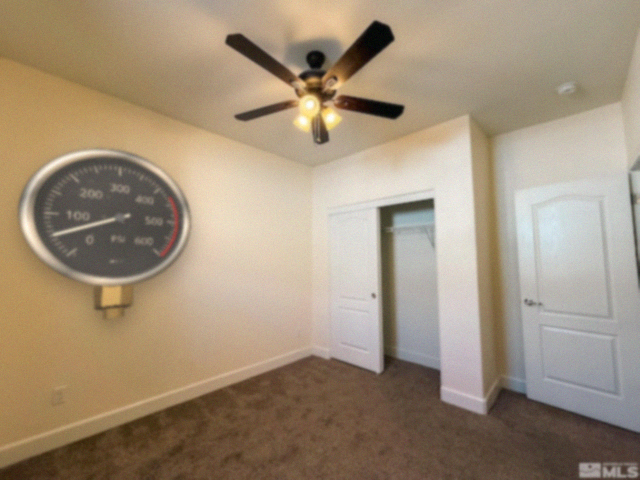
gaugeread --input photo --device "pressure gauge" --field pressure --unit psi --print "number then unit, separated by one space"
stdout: 50 psi
